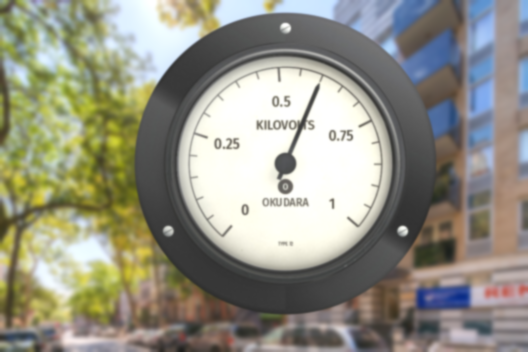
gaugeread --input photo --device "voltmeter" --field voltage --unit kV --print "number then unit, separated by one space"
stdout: 0.6 kV
